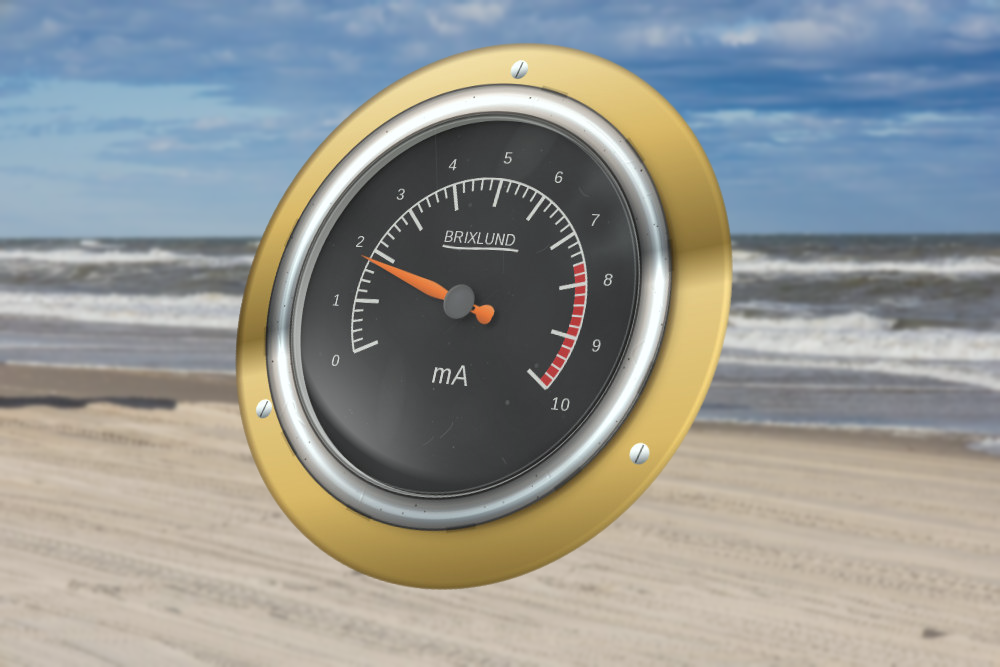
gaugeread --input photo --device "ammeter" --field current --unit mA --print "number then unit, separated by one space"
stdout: 1.8 mA
